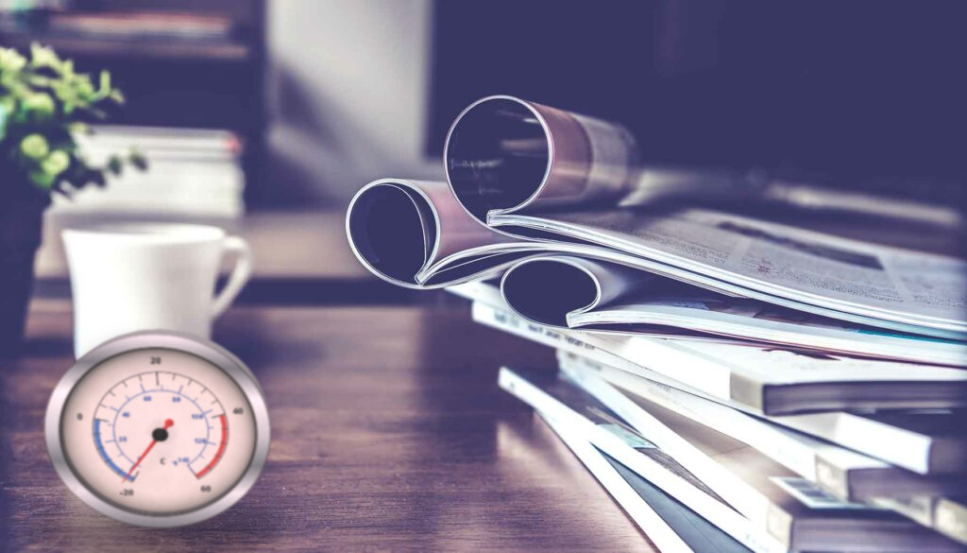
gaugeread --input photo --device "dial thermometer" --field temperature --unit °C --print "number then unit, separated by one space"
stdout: -18 °C
